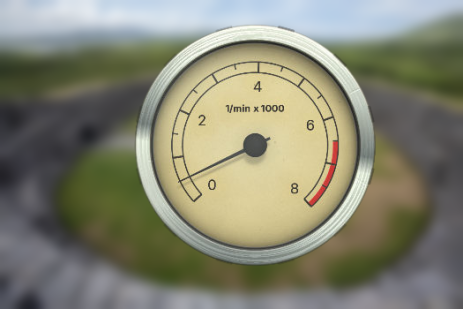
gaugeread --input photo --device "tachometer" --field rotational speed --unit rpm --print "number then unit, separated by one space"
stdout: 500 rpm
